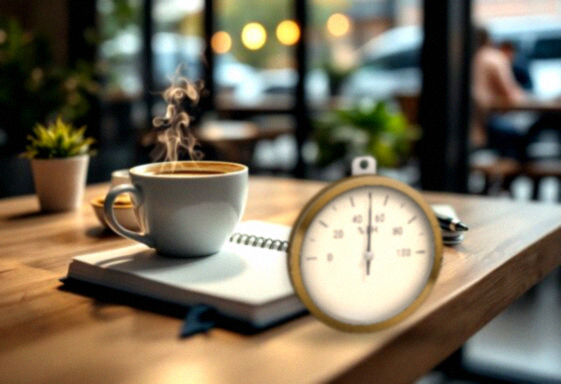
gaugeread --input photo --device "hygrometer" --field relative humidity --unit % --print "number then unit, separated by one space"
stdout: 50 %
